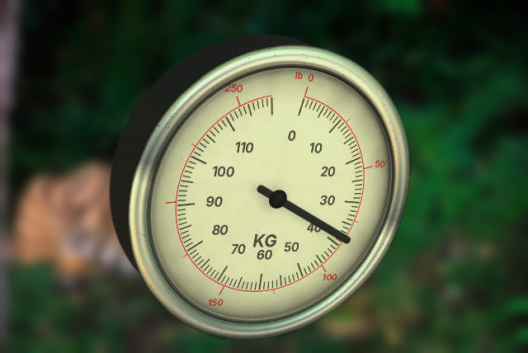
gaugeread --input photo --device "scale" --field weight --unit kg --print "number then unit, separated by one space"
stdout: 38 kg
